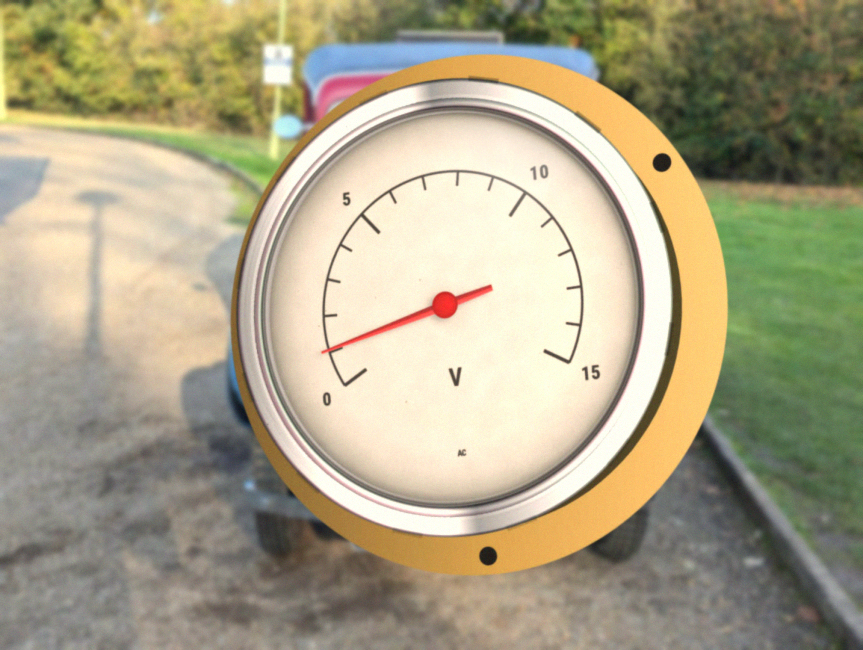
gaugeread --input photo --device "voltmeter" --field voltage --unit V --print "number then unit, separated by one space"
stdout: 1 V
